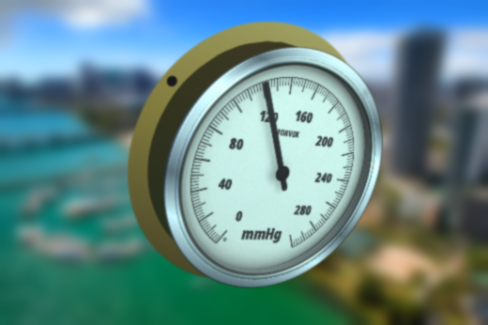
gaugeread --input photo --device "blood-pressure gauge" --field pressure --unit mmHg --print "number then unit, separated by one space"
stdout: 120 mmHg
